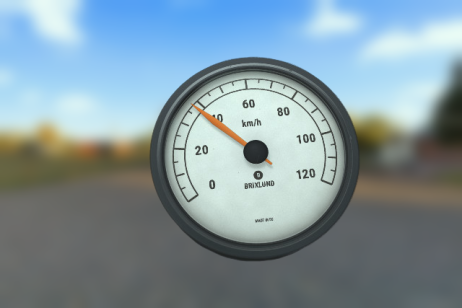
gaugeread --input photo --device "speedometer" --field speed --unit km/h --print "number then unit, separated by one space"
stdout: 37.5 km/h
